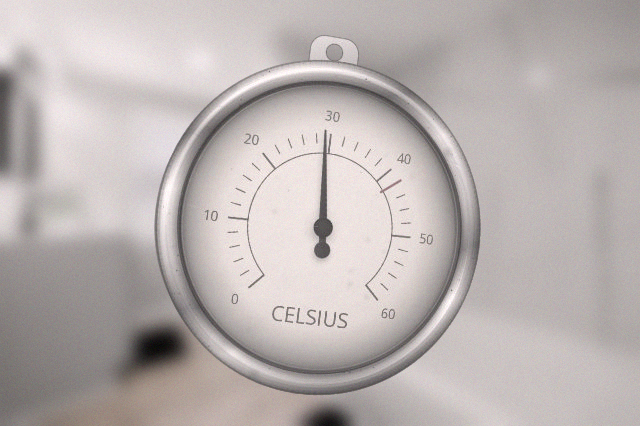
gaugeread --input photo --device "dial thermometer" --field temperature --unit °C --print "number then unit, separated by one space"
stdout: 29 °C
